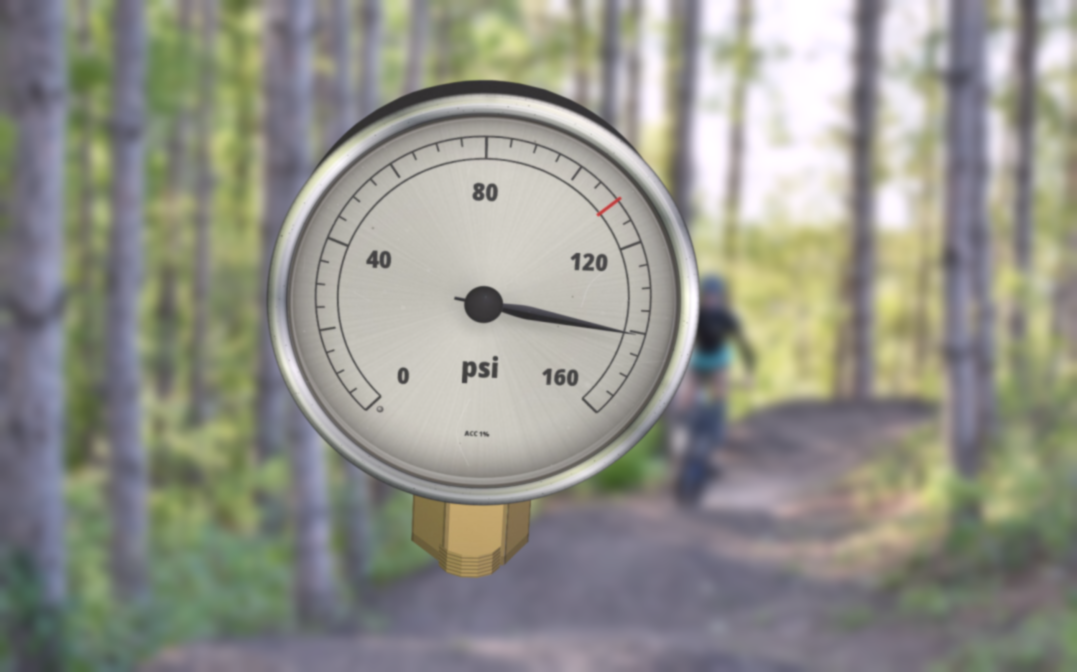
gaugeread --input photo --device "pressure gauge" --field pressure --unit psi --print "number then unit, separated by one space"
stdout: 140 psi
